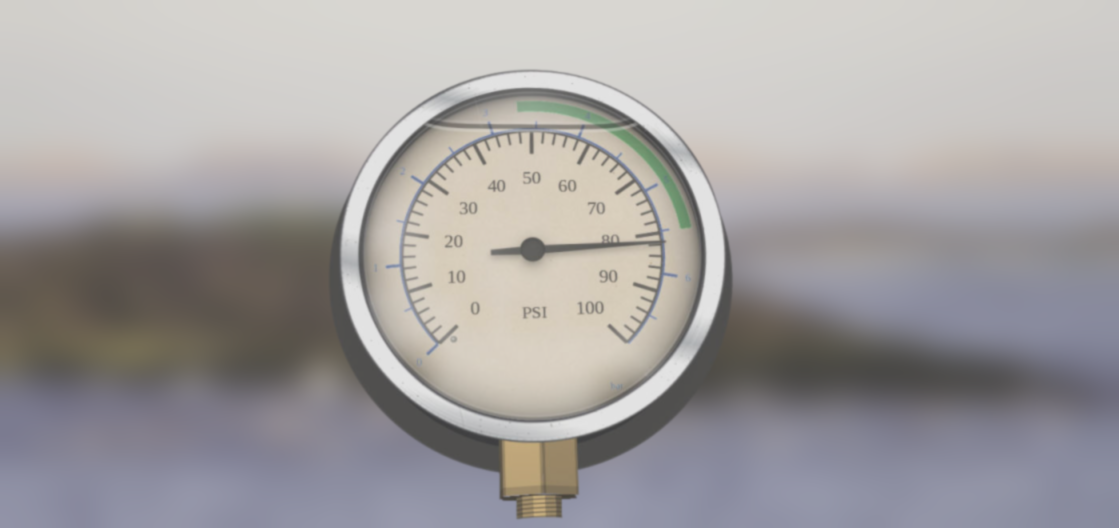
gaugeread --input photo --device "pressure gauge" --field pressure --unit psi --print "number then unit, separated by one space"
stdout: 82 psi
